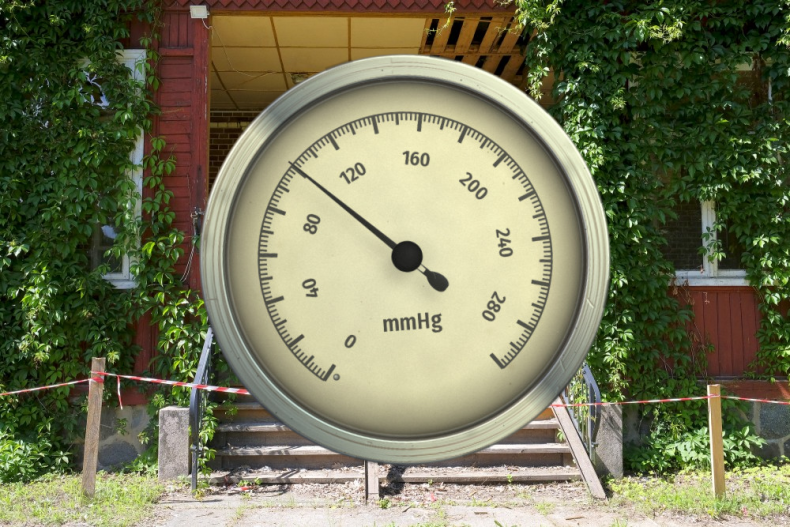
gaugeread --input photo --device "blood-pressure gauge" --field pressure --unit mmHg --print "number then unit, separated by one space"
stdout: 100 mmHg
